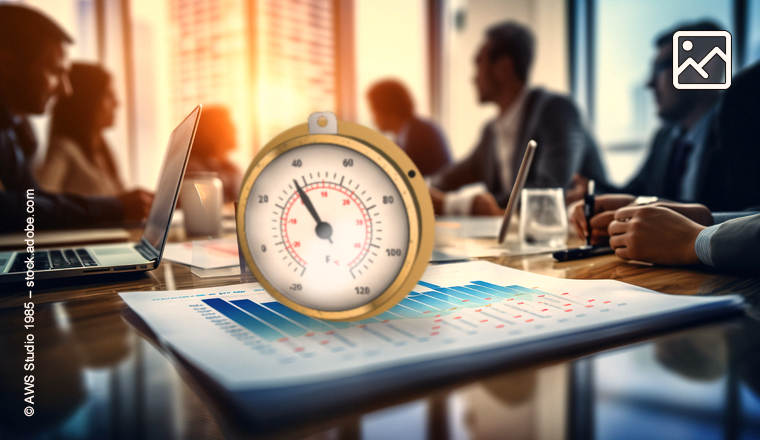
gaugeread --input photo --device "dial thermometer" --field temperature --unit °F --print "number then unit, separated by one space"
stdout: 36 °F
